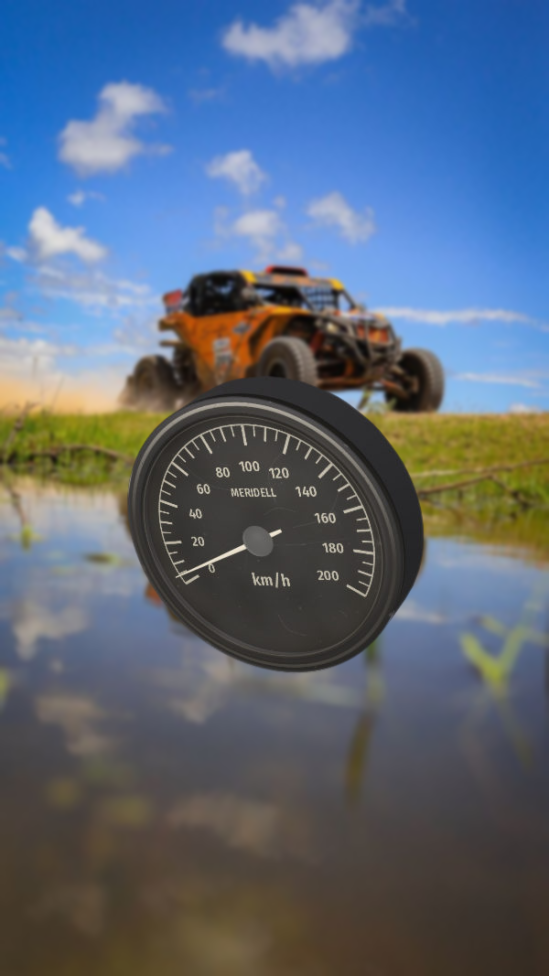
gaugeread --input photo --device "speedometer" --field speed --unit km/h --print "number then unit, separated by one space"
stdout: 5 km/h
